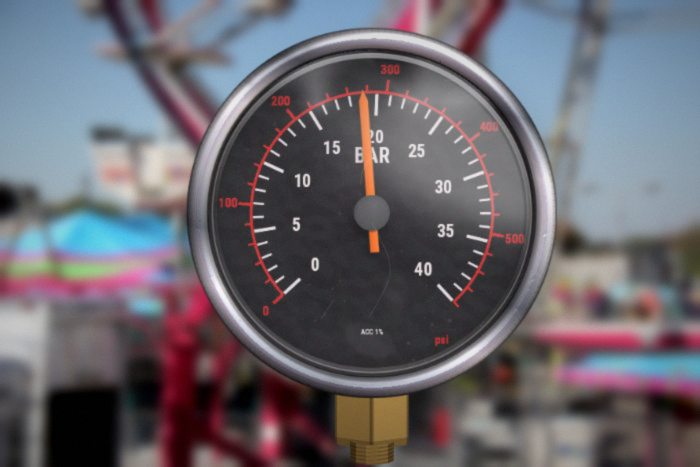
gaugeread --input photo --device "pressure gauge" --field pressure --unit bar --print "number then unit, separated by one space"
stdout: 19 bar
